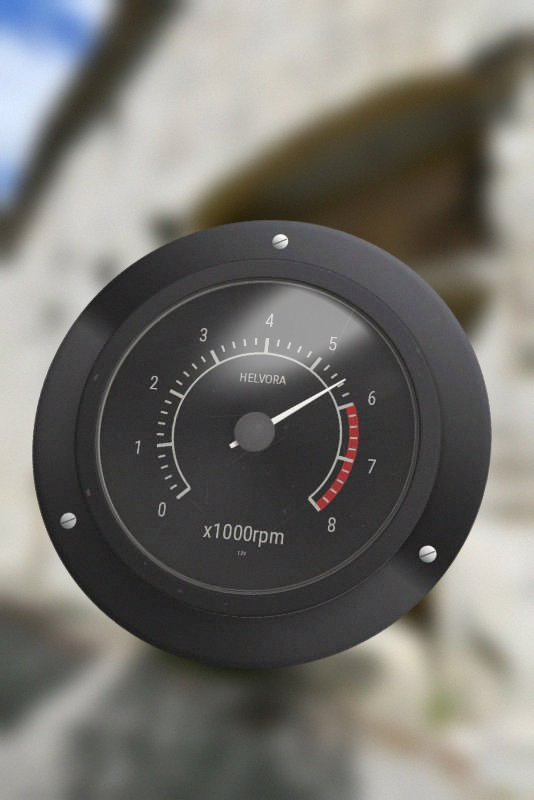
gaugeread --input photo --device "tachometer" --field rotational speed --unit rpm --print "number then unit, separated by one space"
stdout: 5600 rpm
